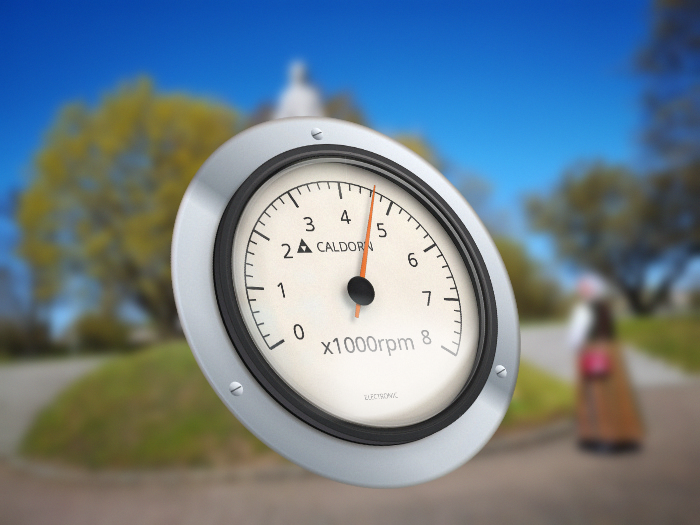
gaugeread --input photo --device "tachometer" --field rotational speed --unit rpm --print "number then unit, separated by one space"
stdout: 4600 rpm
